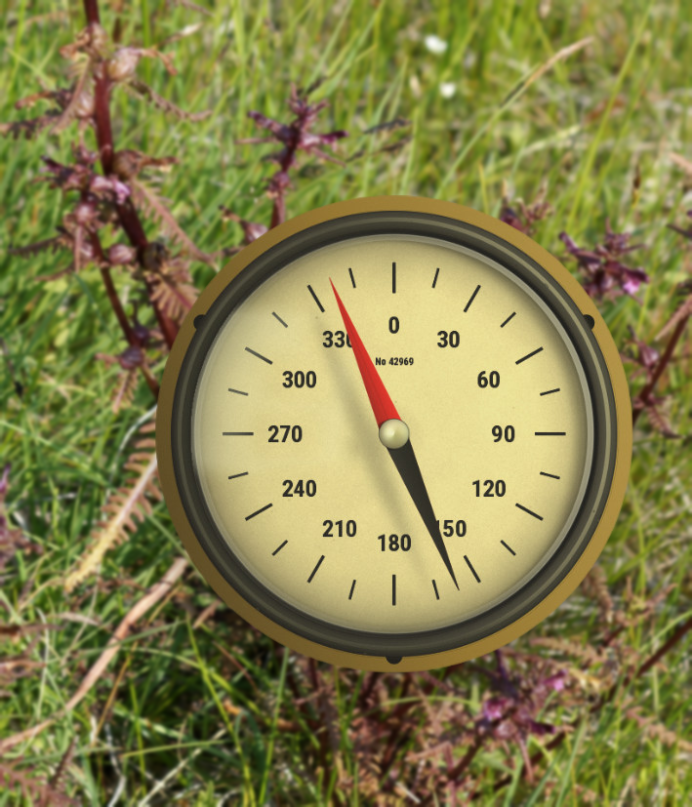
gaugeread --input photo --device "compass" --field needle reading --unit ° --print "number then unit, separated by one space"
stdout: 337.5 °
